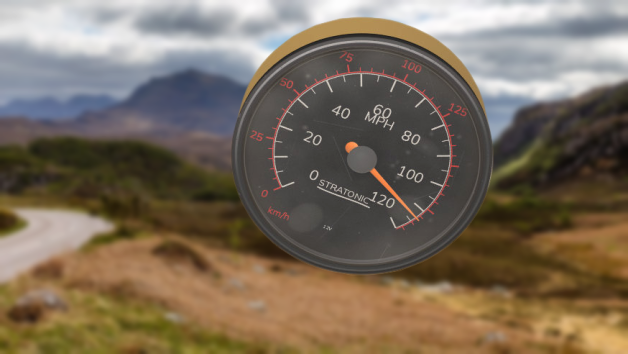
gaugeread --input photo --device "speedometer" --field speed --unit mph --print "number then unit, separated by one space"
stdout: 112.5 mph
